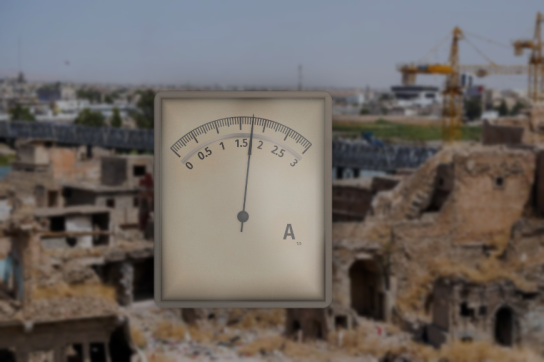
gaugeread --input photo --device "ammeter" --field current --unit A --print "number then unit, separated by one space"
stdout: 1.75 A
